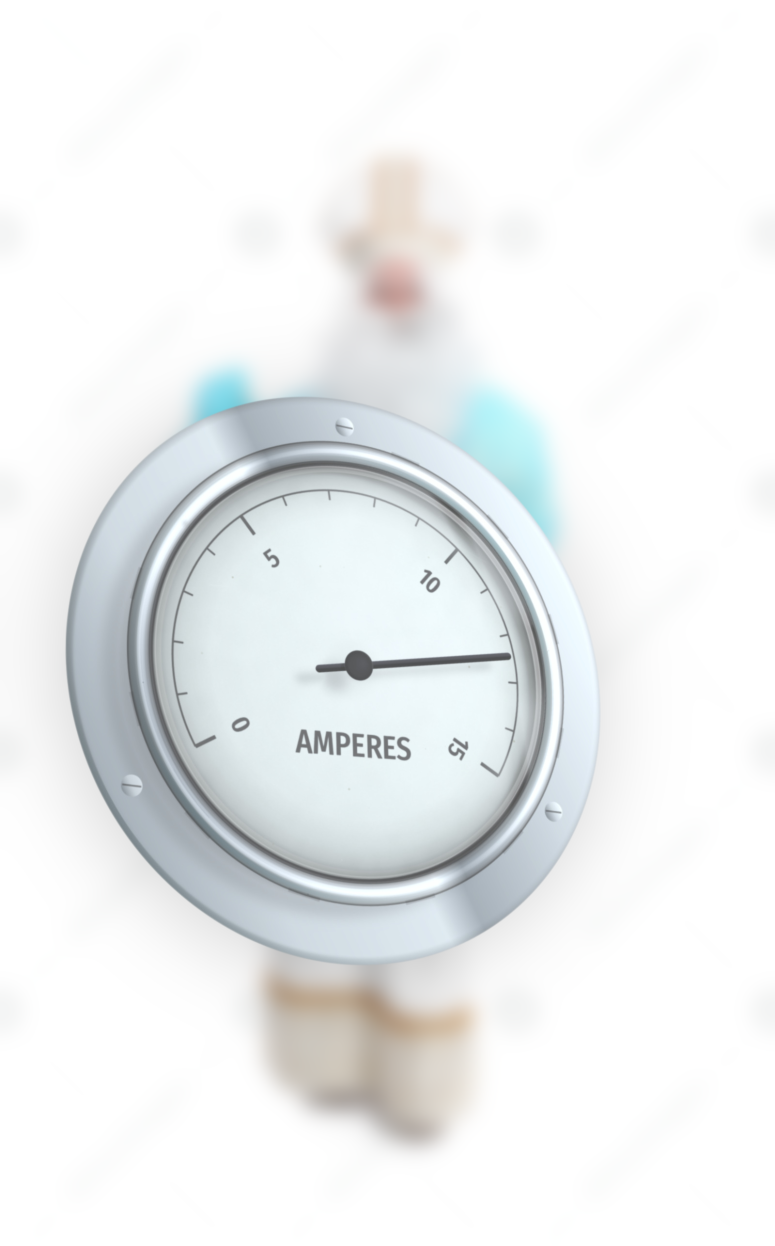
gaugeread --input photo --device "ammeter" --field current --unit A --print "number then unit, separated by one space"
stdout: 12.5 A
